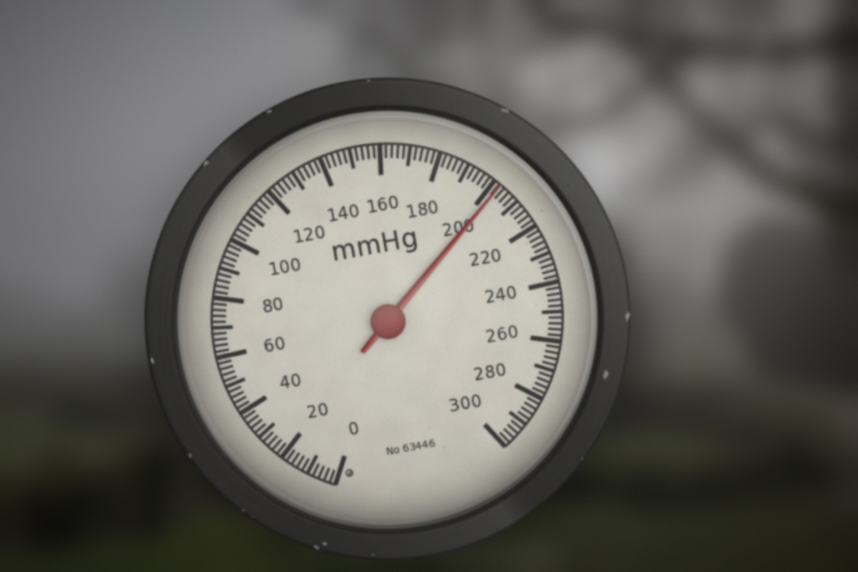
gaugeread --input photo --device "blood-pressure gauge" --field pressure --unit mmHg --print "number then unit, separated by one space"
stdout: 202 mmHg
